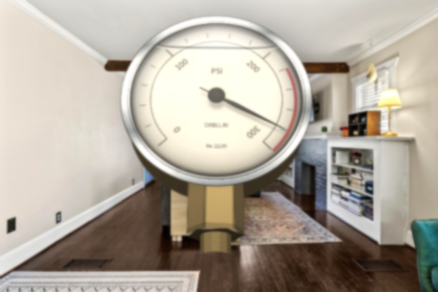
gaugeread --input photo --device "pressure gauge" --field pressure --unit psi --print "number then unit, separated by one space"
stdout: 280 psi
